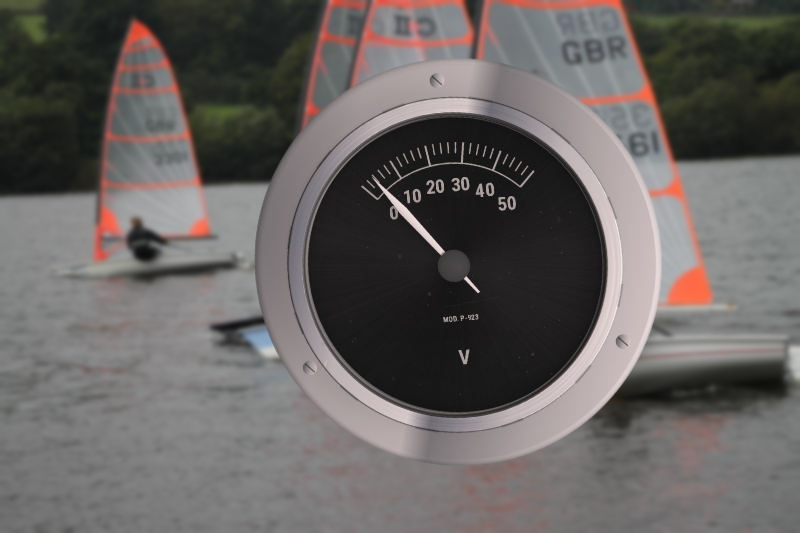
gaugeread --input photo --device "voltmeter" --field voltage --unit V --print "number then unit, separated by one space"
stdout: 4 V
